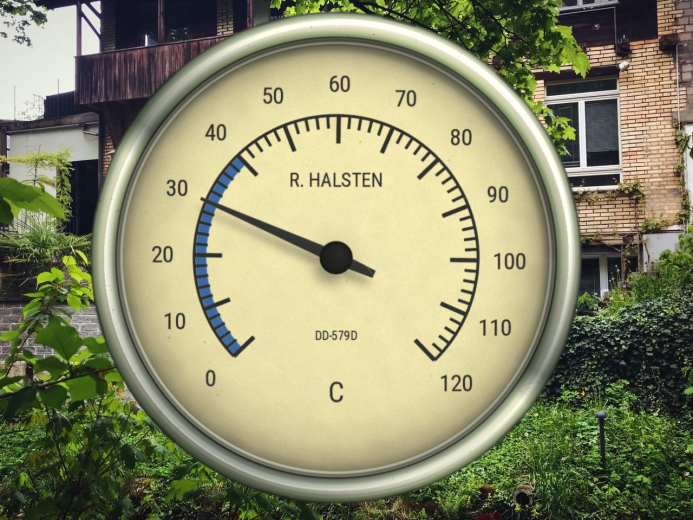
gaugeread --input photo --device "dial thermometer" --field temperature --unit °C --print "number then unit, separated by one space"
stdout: 30 °C
